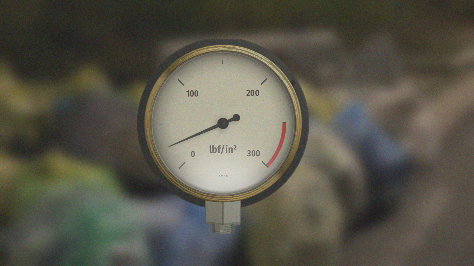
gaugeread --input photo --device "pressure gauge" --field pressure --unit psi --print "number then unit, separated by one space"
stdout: 25 psi
